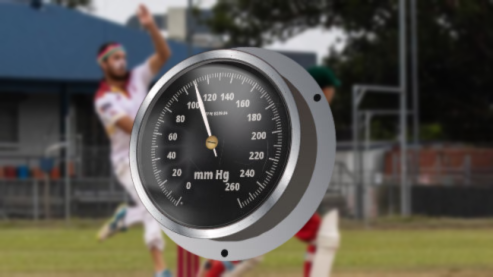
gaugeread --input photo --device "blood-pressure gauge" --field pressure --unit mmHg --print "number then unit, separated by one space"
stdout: 110 mmHg
